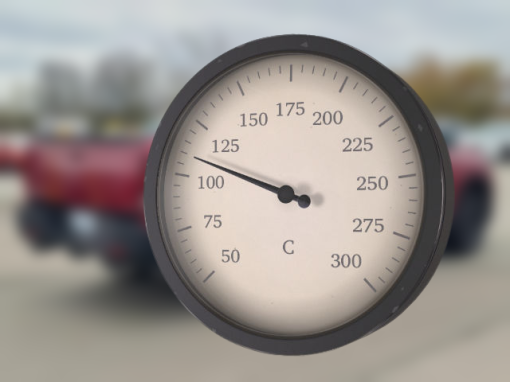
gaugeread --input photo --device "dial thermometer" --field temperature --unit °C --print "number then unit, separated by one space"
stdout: 110 °C
